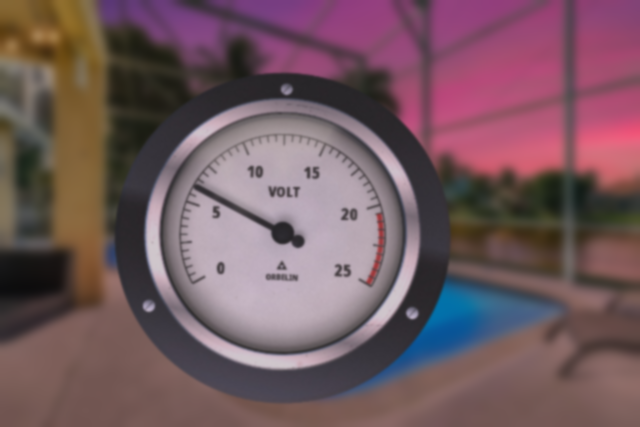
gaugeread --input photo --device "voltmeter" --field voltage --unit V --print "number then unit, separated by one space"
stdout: 6 V
